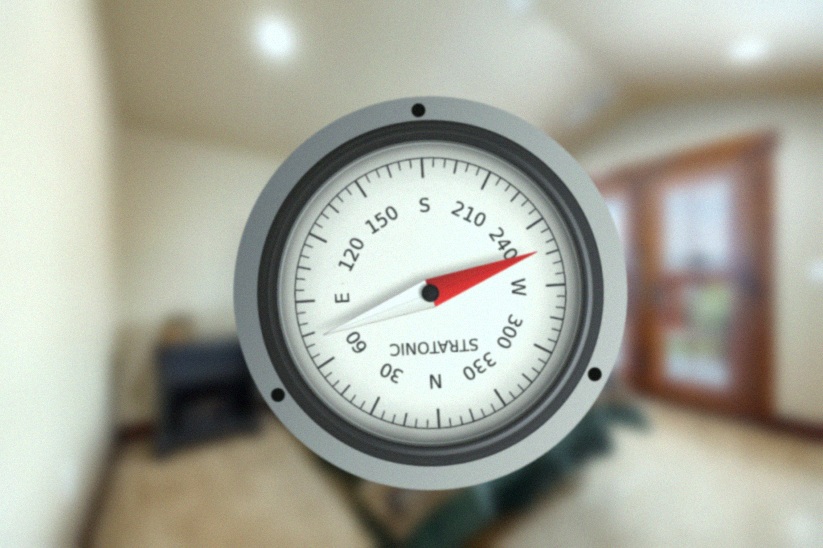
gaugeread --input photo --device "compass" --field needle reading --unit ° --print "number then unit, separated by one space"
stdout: 252.5 °
